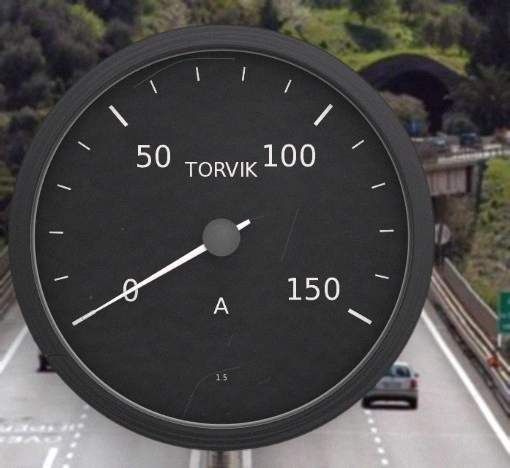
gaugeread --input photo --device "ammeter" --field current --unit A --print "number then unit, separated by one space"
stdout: 0 A
